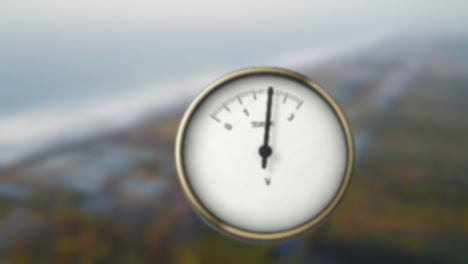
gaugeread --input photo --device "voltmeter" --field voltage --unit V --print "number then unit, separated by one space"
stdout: 2 V
